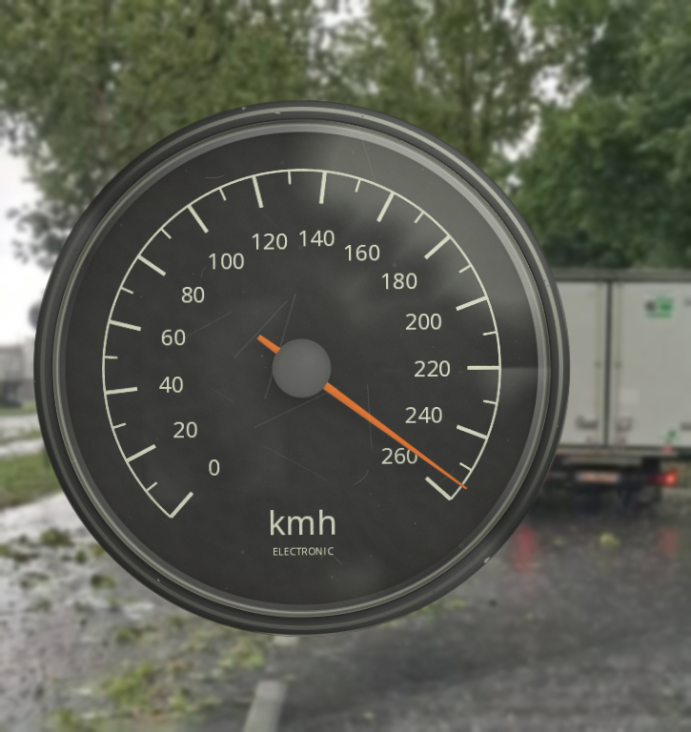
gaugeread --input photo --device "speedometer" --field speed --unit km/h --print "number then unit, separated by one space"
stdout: 255 km/h
